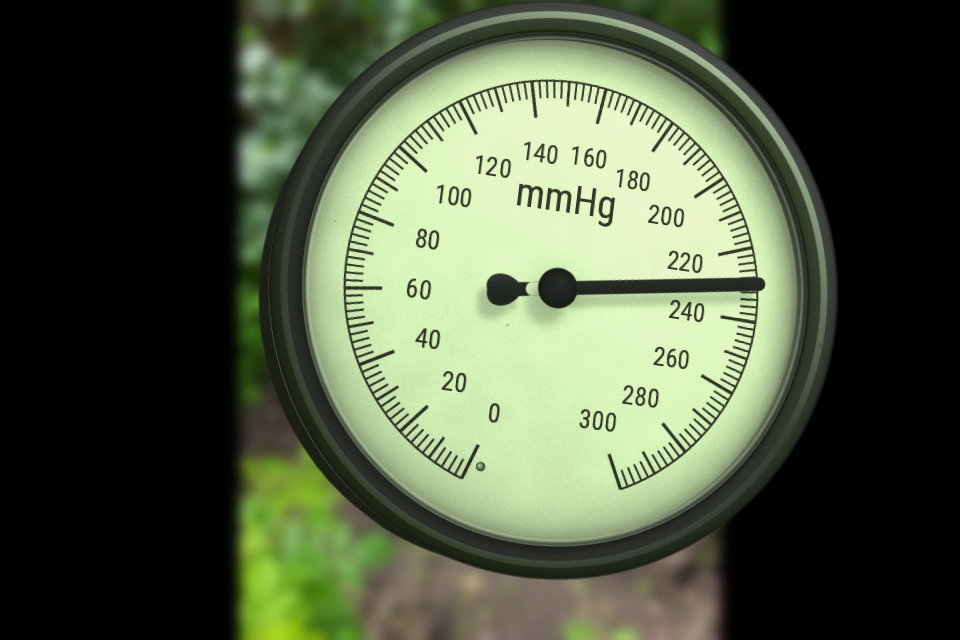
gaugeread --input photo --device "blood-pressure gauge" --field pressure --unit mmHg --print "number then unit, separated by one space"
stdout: 230 mmHg
